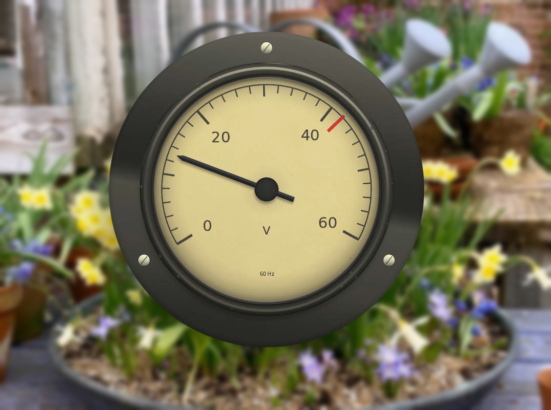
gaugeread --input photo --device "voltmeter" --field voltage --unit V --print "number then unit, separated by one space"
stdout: 13 V
